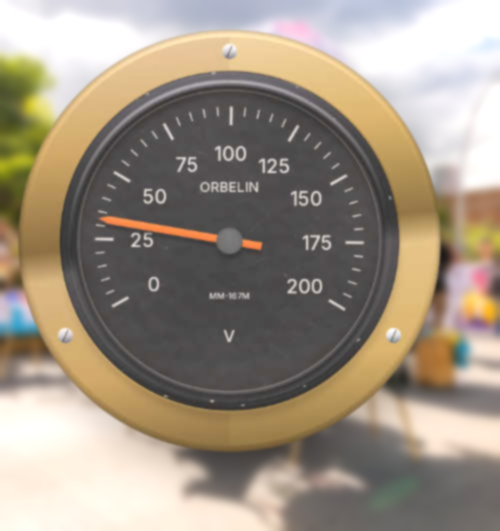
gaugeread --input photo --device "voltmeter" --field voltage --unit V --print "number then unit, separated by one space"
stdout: 32.5 V
